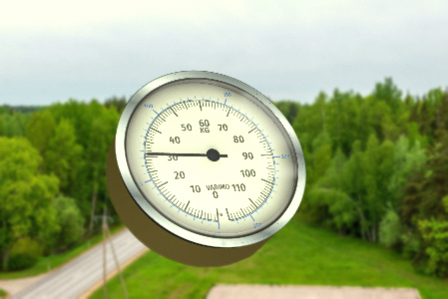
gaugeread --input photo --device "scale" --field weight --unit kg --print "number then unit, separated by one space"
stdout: 30 kg
